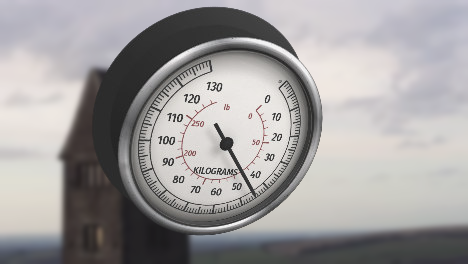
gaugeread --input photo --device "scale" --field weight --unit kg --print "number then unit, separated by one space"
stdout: 45 kg
